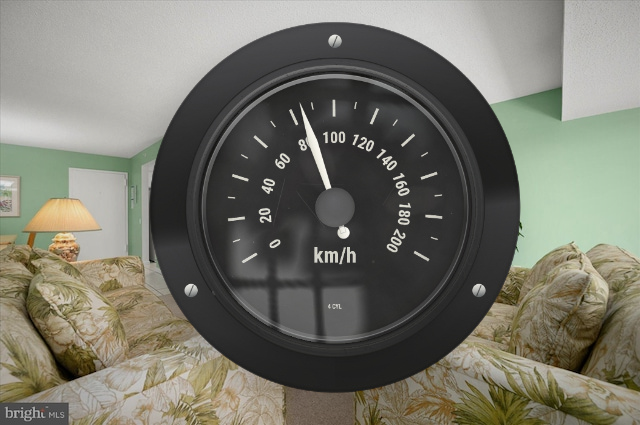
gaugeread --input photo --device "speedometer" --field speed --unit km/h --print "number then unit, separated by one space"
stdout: 85 km/h
